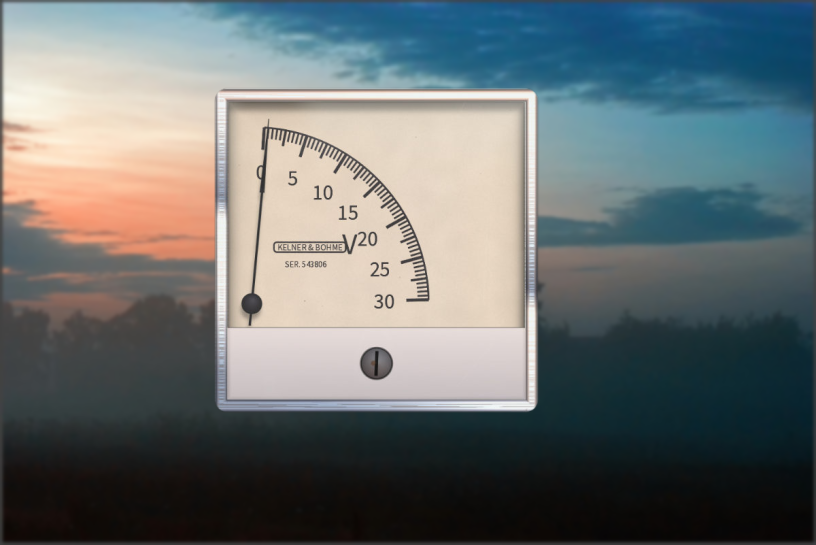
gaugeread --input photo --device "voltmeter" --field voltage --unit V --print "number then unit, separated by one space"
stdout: 0.5 V
